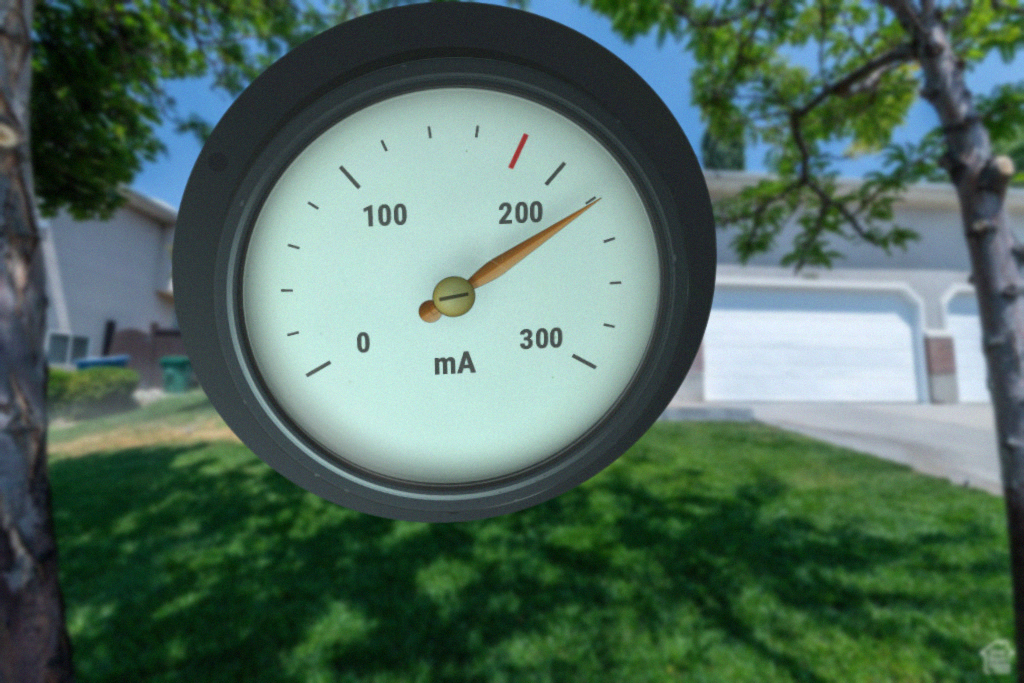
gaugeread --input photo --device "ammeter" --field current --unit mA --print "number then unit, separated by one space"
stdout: 220 mA
